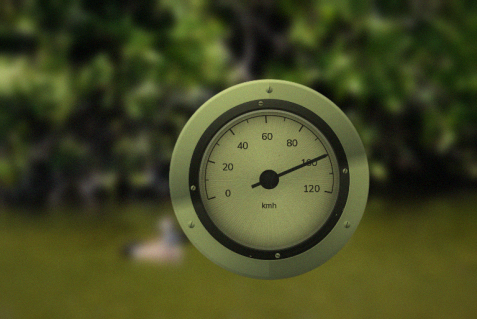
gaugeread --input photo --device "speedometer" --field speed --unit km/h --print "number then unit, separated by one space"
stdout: 100 km/h
